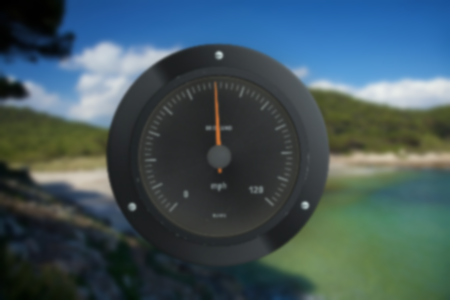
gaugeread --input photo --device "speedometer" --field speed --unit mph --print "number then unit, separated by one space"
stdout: 60 mph
